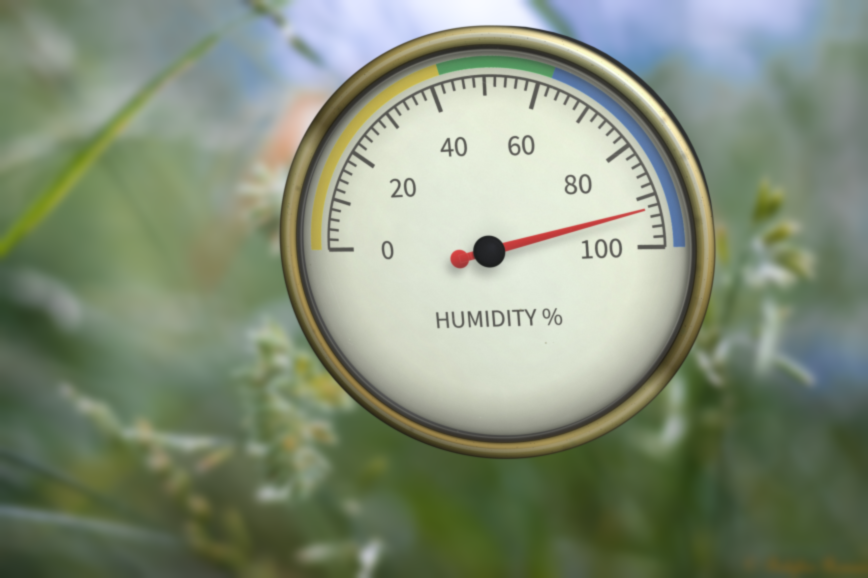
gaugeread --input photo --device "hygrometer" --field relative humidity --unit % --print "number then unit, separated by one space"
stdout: 92 %
